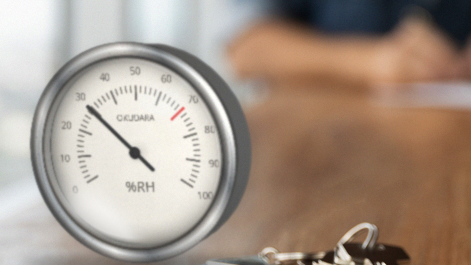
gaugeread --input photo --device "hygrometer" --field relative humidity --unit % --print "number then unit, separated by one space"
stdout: 30 %
